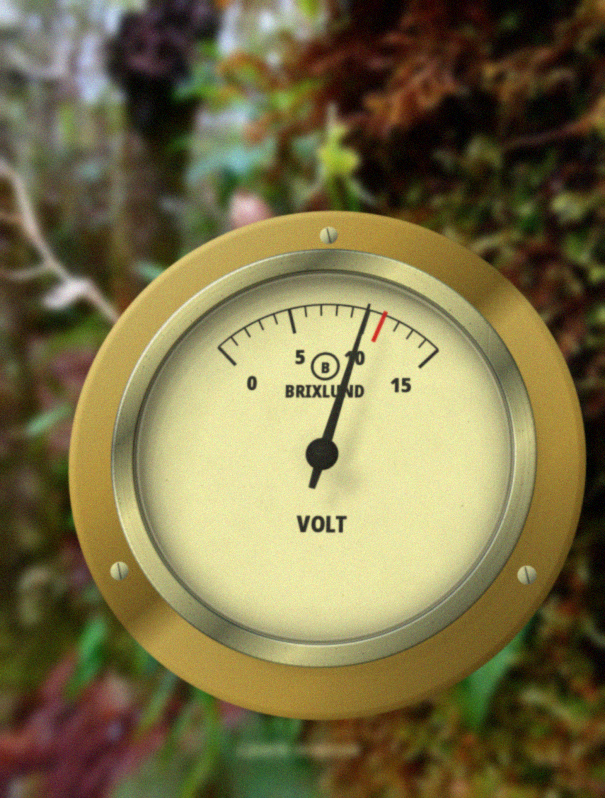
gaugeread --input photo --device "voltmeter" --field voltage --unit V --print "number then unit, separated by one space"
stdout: 10 V
